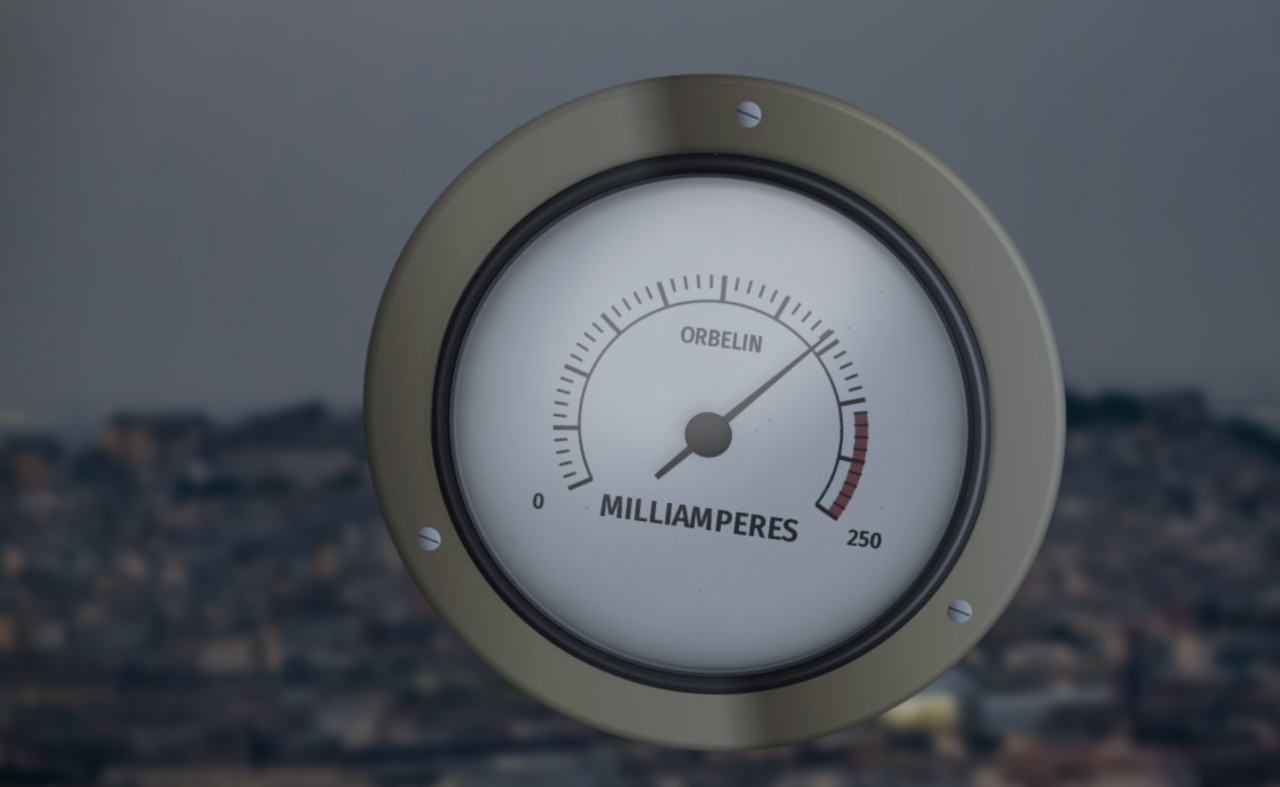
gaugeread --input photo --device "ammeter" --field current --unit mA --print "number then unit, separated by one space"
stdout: 170 mA
